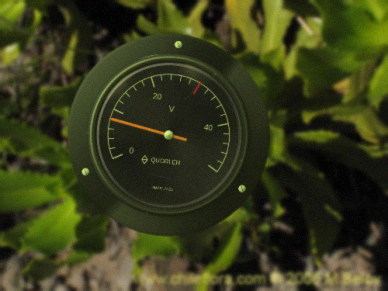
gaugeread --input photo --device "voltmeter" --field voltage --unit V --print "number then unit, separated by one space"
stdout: 8 V
